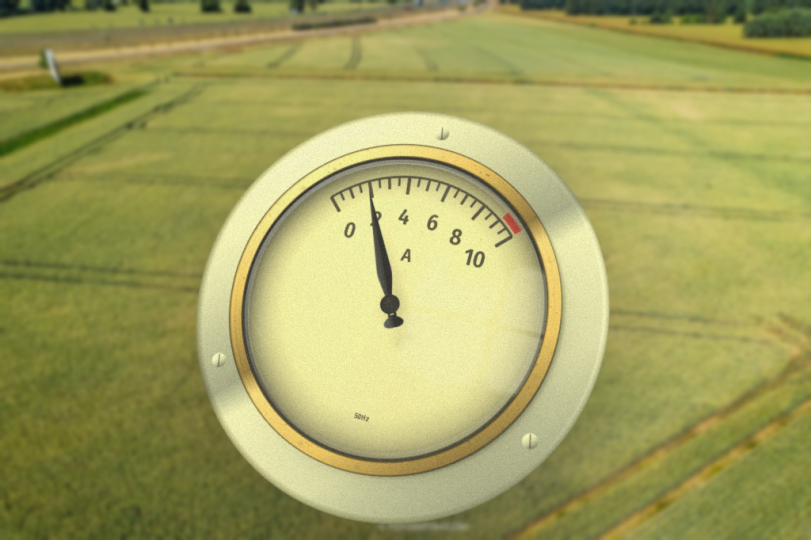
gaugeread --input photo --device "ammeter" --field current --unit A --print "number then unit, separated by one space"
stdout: 2 A
